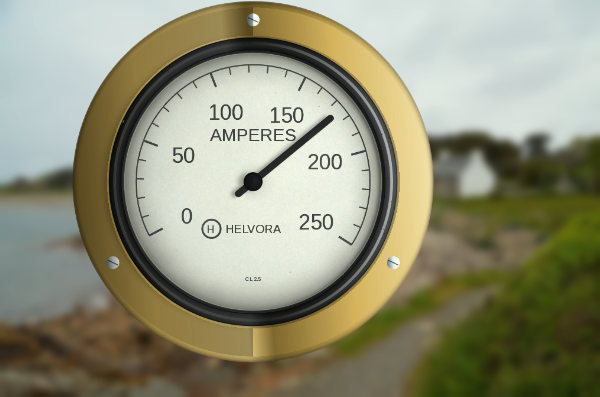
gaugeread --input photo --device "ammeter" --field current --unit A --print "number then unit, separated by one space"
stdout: 175 A
